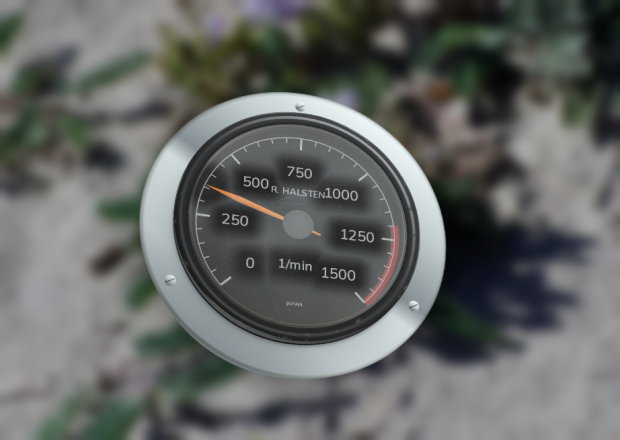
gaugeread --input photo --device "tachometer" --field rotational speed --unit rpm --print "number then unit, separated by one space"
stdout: 350 rpm
